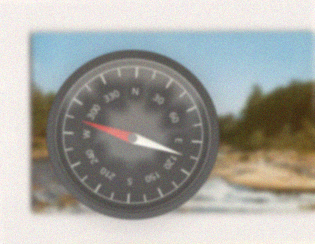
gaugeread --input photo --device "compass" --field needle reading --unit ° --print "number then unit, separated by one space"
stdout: 285 °
